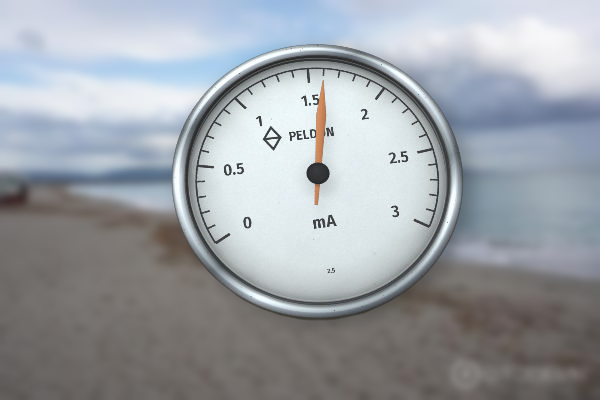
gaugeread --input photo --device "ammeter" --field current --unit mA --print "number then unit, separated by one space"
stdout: 1.6 mA
